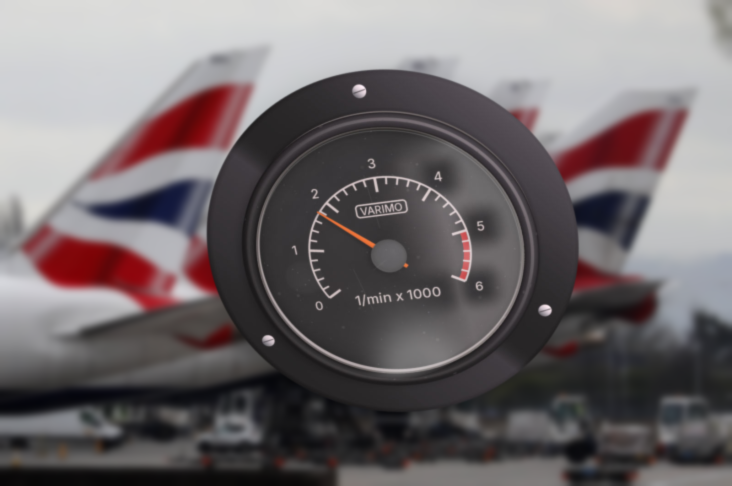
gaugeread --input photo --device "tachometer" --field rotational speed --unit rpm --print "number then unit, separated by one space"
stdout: 1800 rpm
